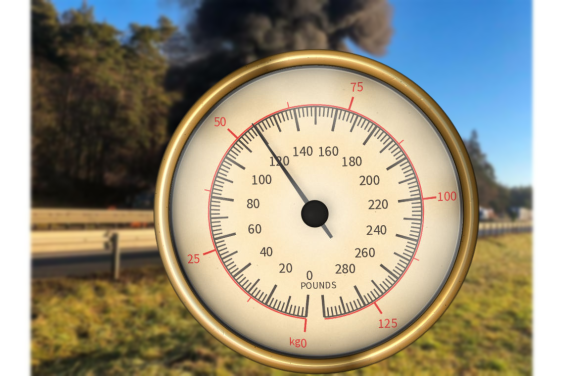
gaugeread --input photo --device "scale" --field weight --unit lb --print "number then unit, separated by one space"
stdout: 120 lb
